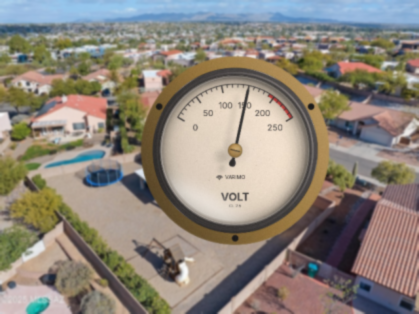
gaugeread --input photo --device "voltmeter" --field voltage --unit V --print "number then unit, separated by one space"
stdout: 150 V
